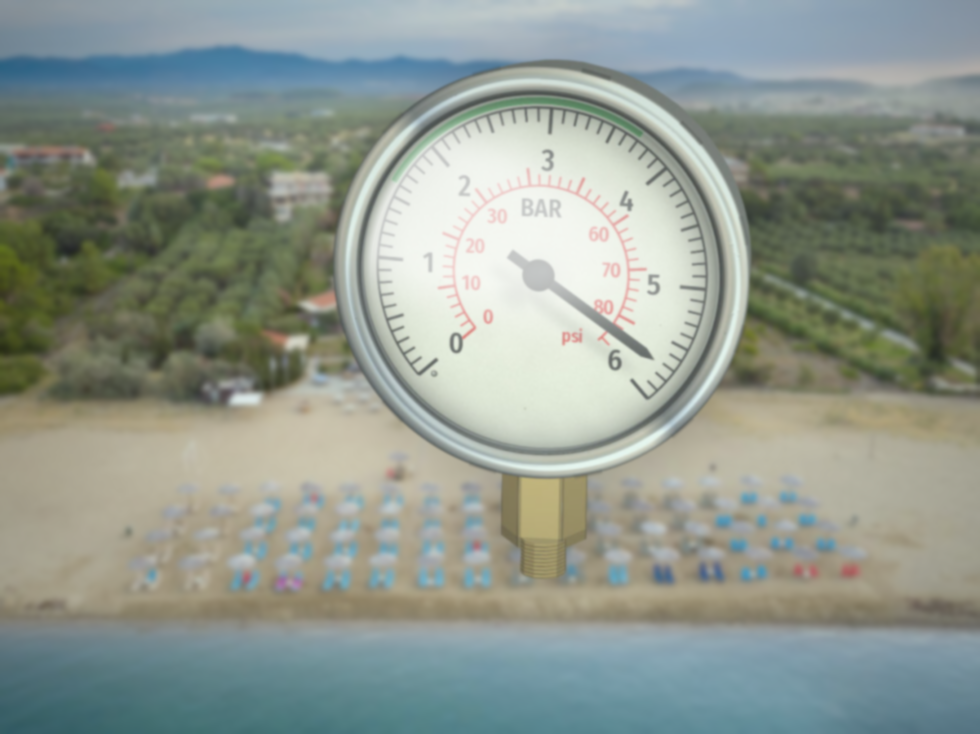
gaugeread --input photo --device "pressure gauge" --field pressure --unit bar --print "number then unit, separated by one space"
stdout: 5.7 bar
